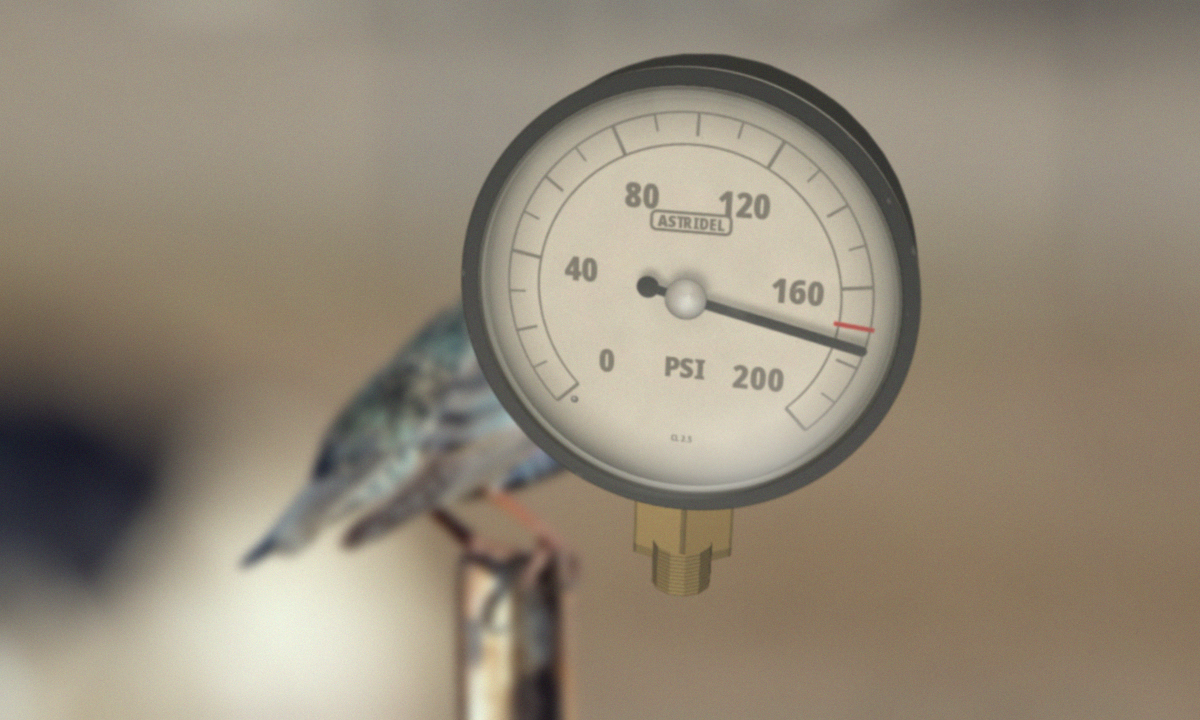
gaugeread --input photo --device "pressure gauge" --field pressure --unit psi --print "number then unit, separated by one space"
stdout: 175 psi
